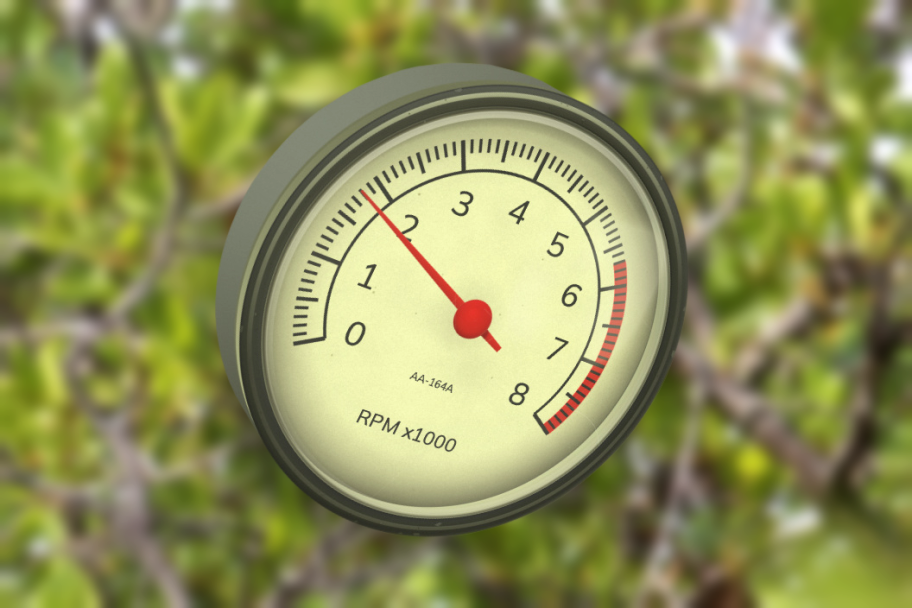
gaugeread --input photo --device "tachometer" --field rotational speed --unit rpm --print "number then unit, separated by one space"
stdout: 1800 rpm
